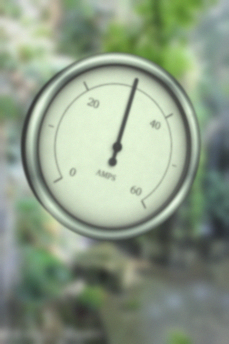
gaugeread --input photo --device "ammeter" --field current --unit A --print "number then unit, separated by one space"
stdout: 30 A
